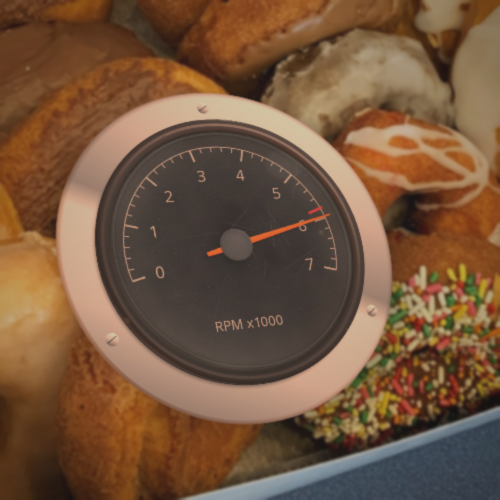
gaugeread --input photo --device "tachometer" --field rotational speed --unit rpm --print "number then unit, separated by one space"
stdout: 6000 rpm
